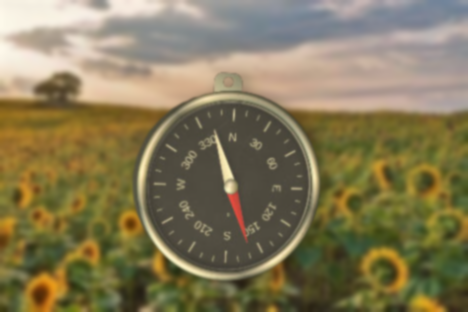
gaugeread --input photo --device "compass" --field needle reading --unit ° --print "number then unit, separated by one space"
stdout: 160 °
